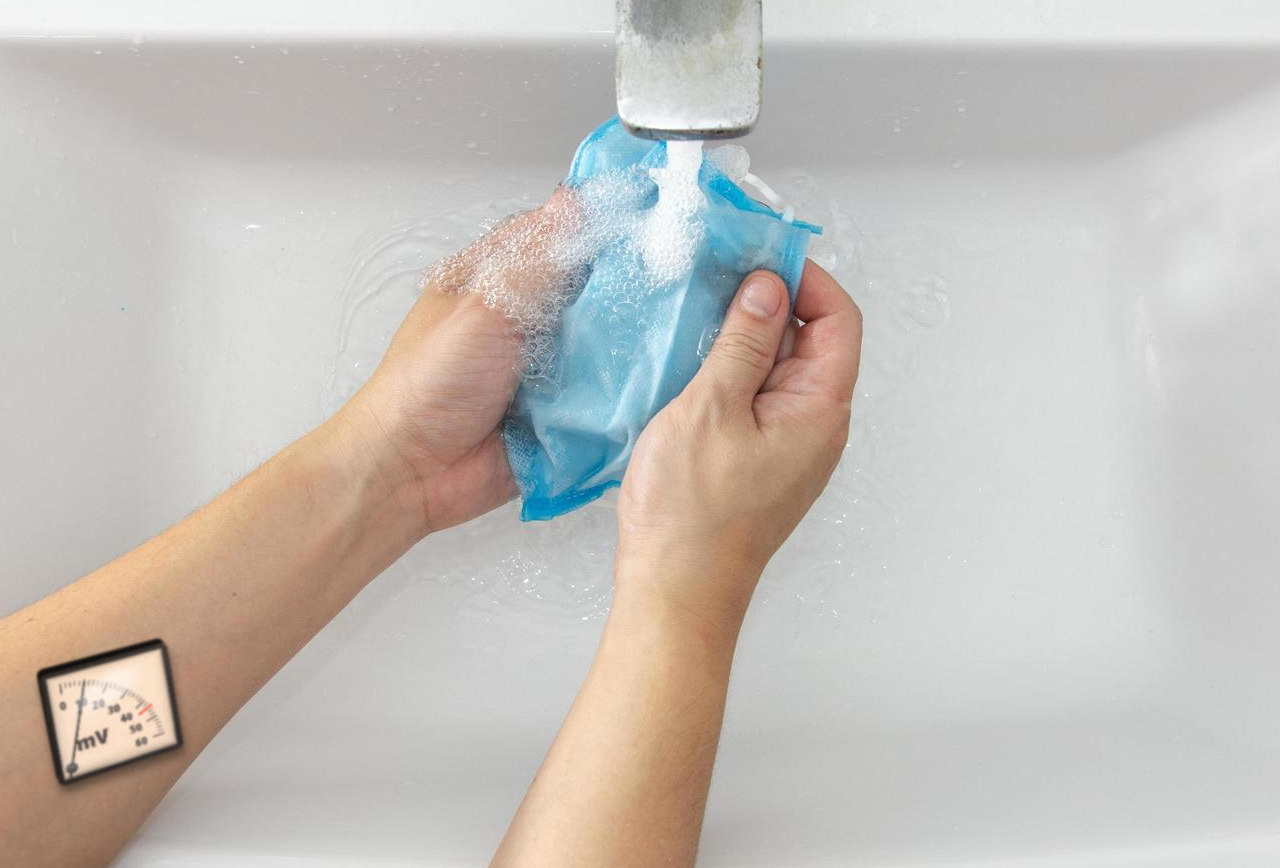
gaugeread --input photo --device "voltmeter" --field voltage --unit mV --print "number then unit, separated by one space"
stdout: 10 mV
